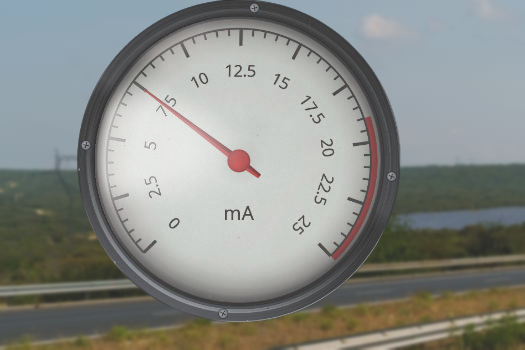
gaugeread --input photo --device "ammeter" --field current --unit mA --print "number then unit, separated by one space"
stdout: 7.5 mA
